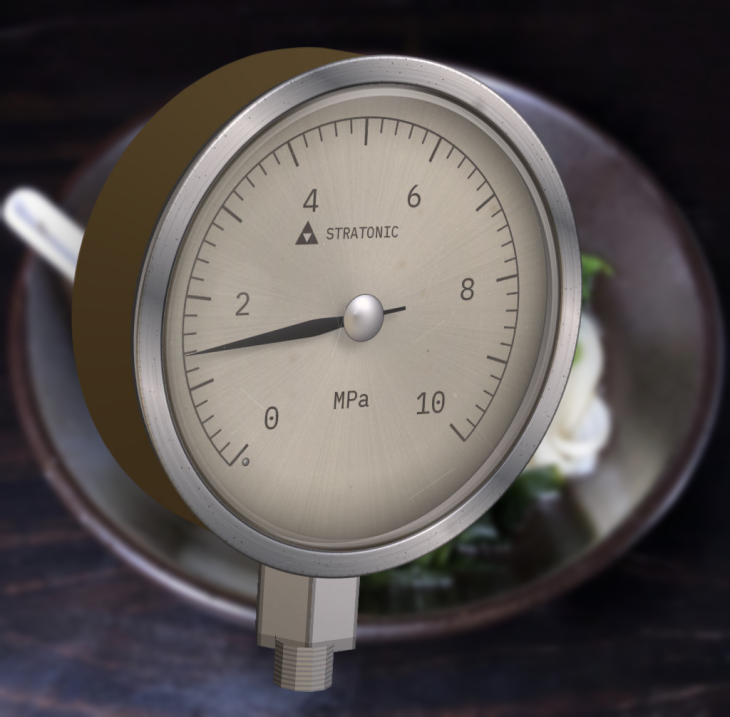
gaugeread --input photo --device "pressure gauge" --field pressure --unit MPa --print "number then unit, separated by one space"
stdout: 1.4 MPa
